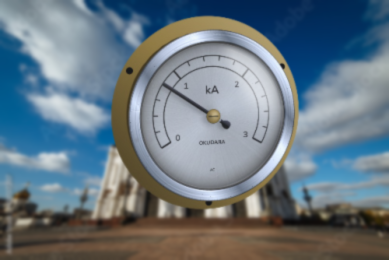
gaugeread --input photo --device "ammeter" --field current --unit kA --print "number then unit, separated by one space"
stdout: 0.8 kA
